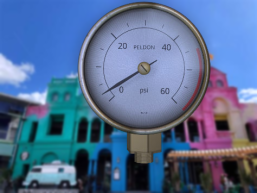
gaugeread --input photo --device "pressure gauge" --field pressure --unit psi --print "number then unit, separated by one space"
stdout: 2.5 psi
